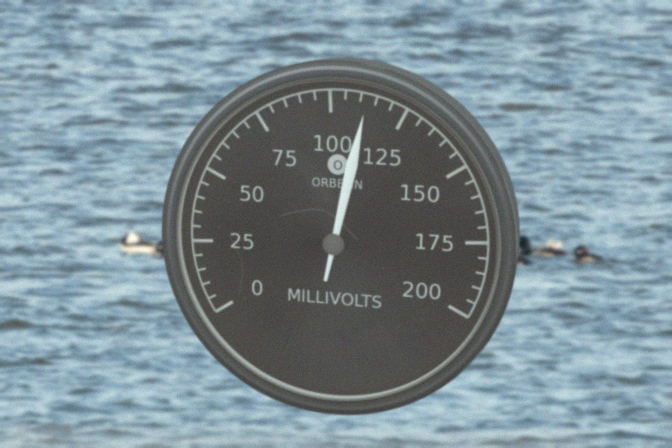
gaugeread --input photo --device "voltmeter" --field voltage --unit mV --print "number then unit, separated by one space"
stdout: 112.5 mV
